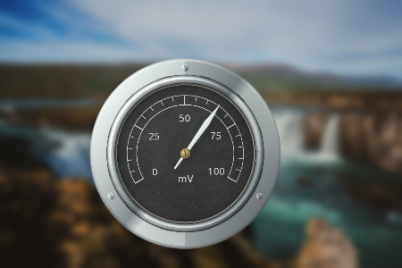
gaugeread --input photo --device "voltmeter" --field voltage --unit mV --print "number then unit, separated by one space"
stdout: 65 mV
